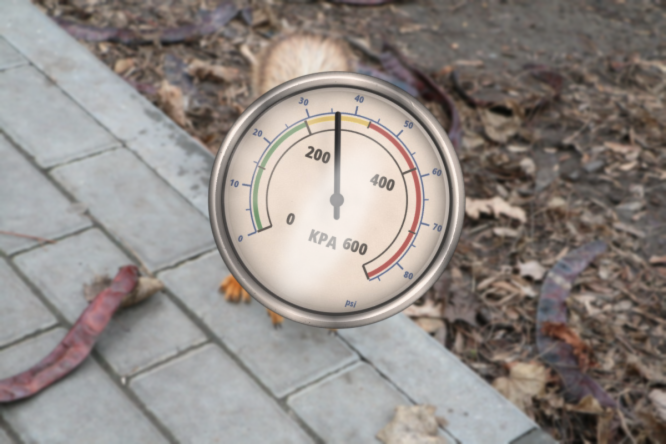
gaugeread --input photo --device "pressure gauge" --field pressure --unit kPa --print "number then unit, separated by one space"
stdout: 250 kPa
